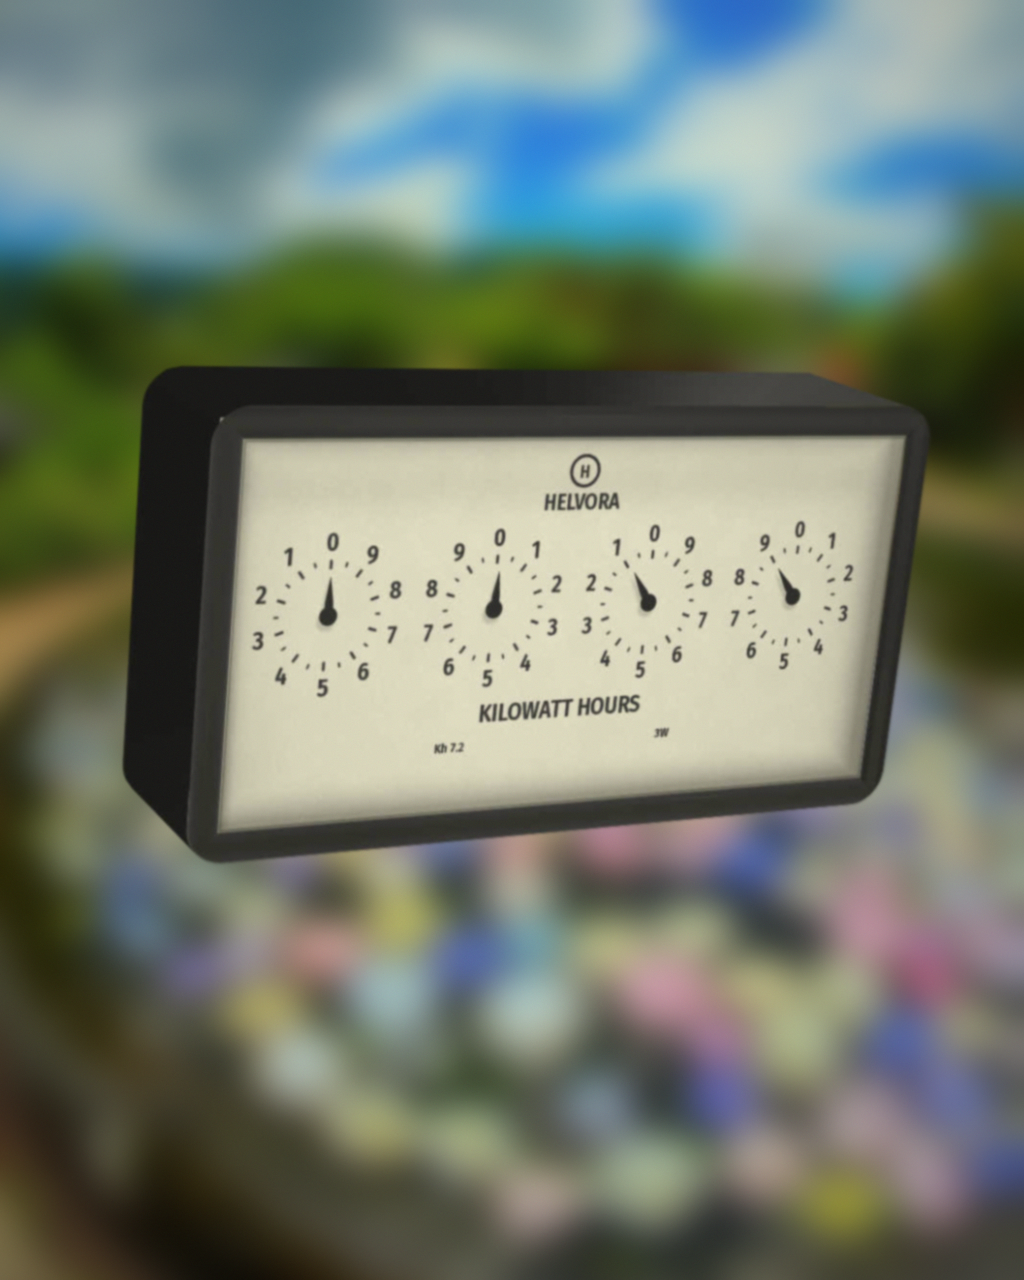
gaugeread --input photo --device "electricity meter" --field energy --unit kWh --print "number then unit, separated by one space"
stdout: 9 kWh
